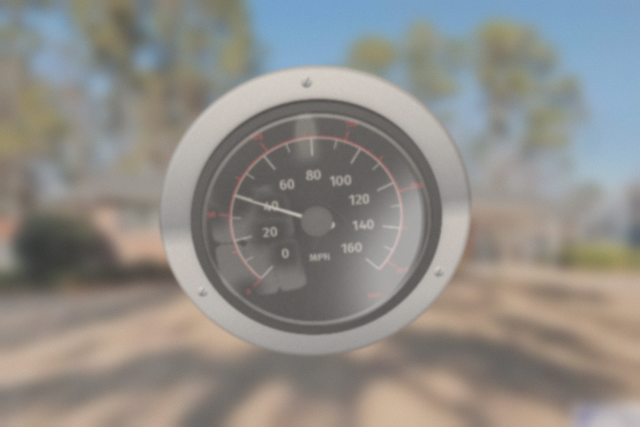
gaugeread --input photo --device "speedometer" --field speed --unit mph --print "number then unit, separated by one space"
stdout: 40 mph
